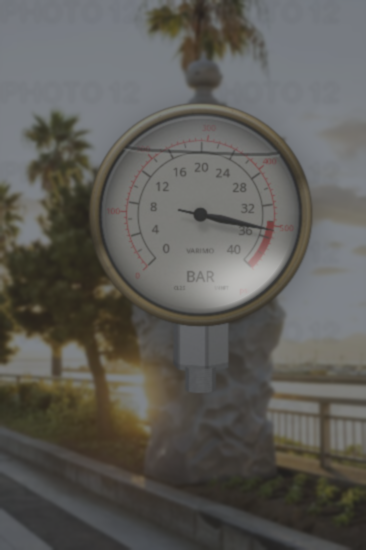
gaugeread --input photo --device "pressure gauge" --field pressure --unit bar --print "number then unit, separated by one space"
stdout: 35 bar
